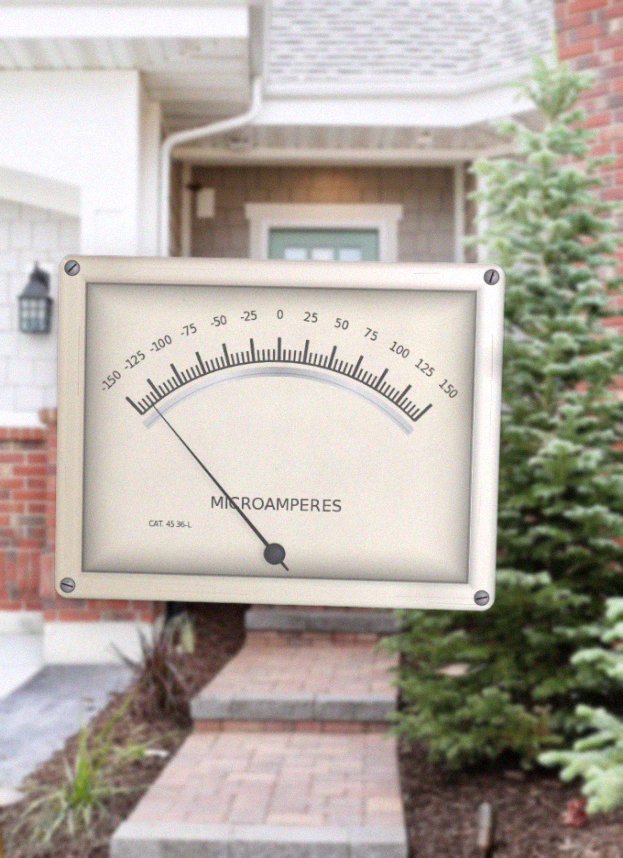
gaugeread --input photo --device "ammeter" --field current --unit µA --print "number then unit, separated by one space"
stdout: -135 µA
